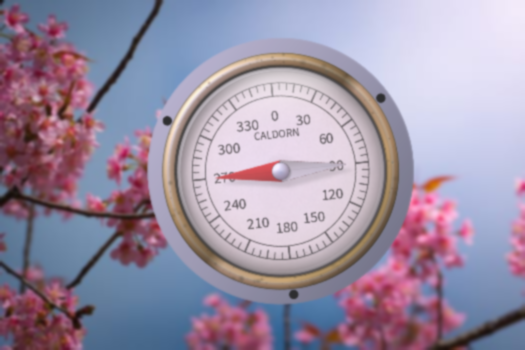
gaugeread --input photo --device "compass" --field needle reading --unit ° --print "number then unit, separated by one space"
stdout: 270 °
